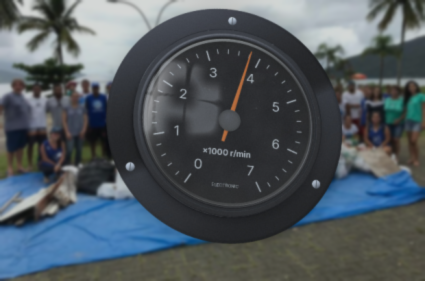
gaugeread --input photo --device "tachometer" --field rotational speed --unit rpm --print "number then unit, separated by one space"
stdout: 3800 rpm
